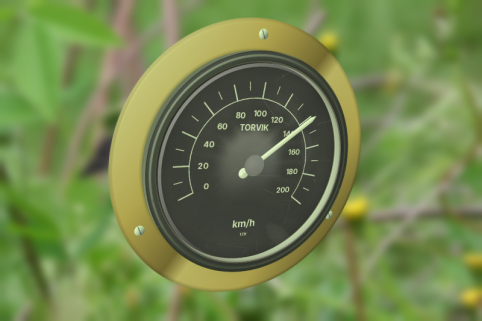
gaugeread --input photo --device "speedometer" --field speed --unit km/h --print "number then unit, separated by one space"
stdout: 140 km/h
